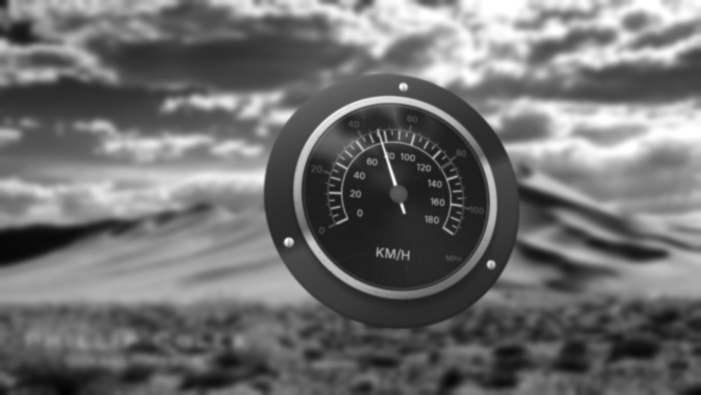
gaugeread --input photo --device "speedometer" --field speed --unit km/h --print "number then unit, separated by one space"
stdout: 75 km/h
